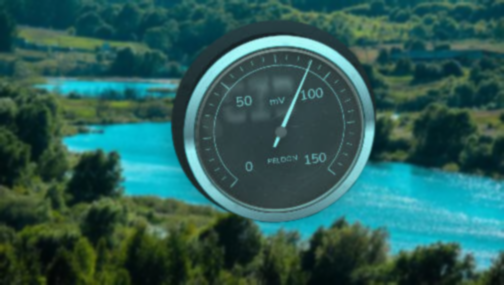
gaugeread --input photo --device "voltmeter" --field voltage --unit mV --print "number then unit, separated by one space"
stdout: 90 mV
